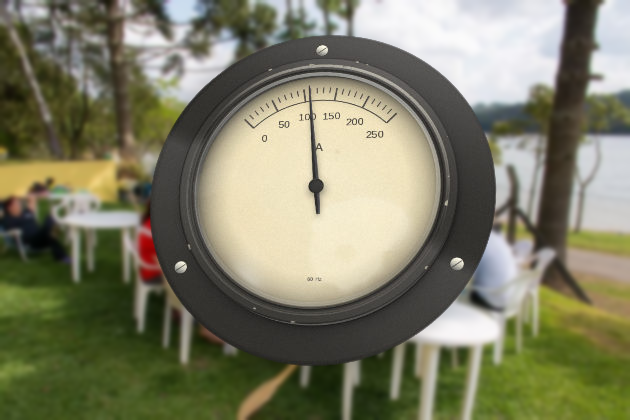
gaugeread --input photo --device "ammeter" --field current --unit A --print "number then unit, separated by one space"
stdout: 110 A
